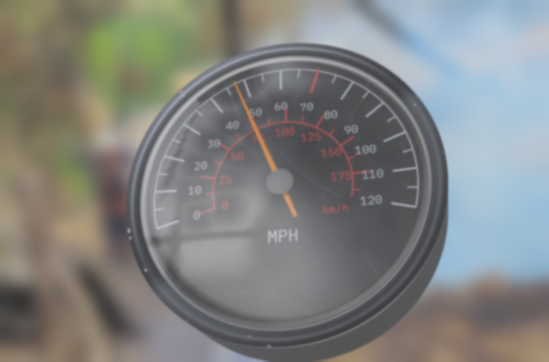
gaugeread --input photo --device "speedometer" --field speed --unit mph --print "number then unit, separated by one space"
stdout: 47.5 mph
